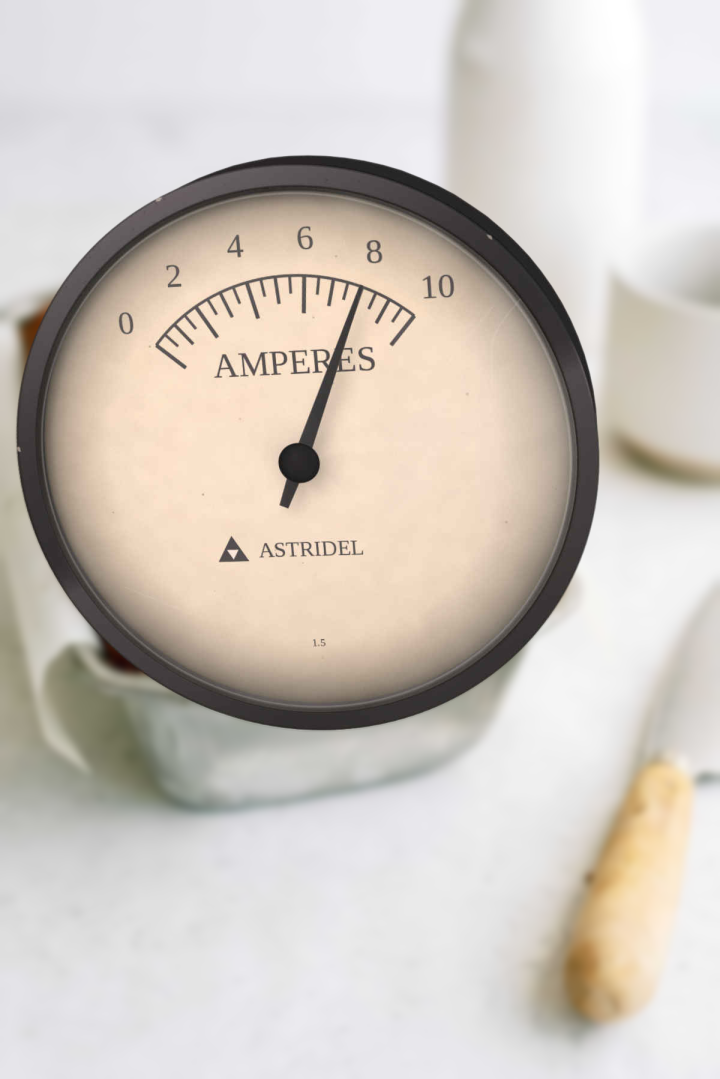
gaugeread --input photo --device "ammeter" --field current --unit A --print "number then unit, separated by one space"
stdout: 8 A
